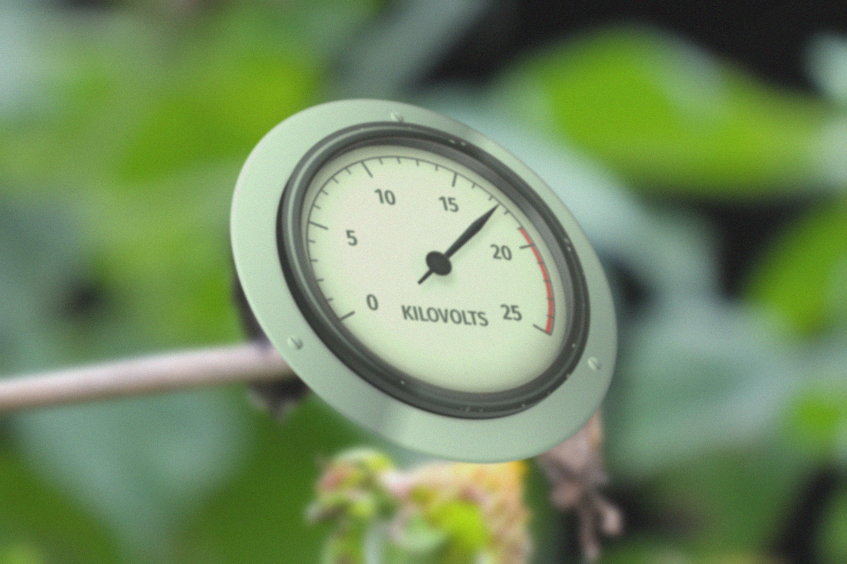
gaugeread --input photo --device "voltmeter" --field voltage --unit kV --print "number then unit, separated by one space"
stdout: 17.5 kV
